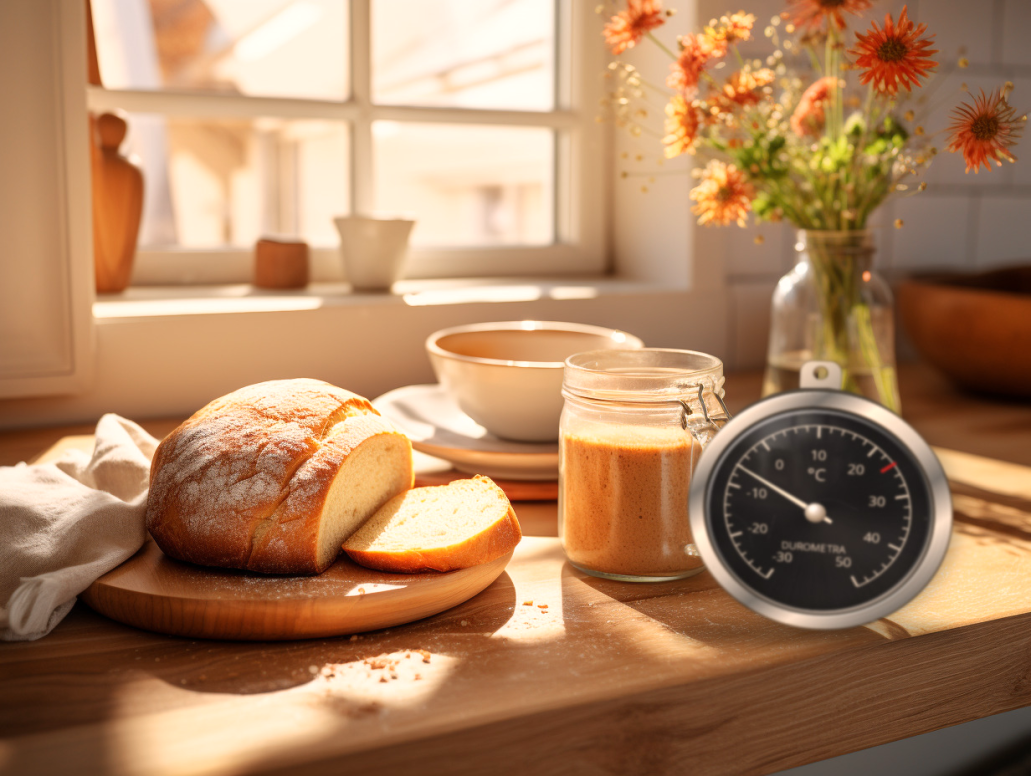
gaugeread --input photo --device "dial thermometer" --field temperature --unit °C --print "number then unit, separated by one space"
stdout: -6 °C
